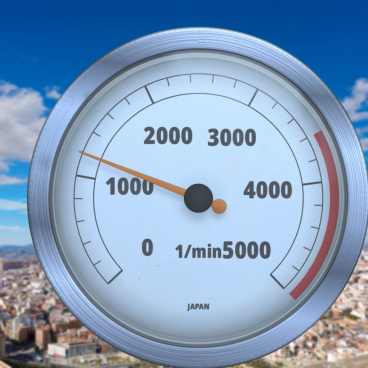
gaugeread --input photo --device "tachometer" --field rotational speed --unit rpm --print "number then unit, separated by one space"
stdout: 1200 rpm
